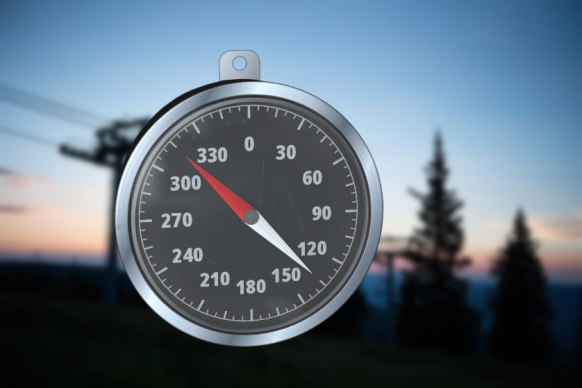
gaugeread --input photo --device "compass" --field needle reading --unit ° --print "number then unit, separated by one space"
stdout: 315 °
